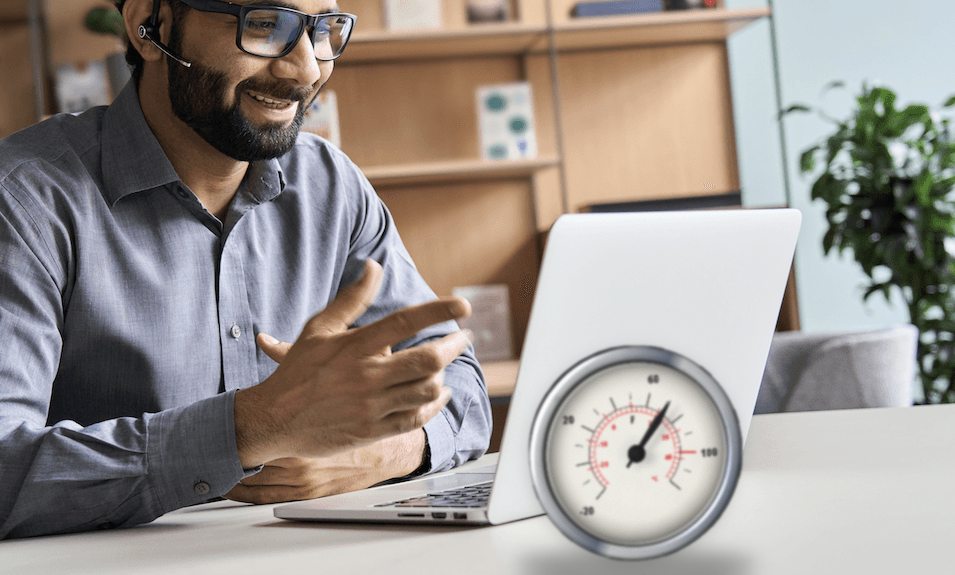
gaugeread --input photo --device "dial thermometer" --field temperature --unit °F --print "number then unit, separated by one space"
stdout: 70 °F
